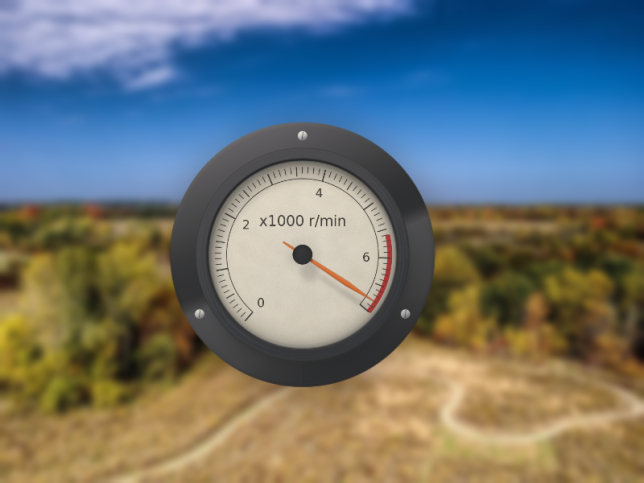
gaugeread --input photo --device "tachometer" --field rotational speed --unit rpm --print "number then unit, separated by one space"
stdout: 6800 rpm
